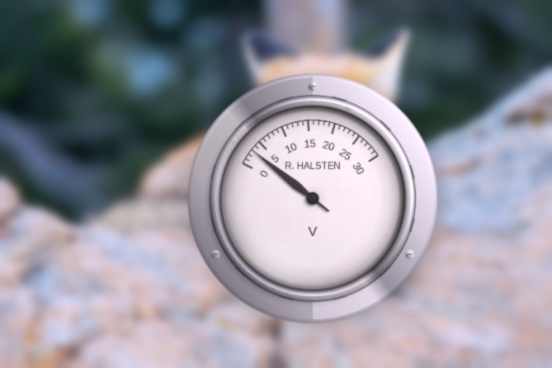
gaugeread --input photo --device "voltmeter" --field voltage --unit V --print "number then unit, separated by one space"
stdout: 3 V
